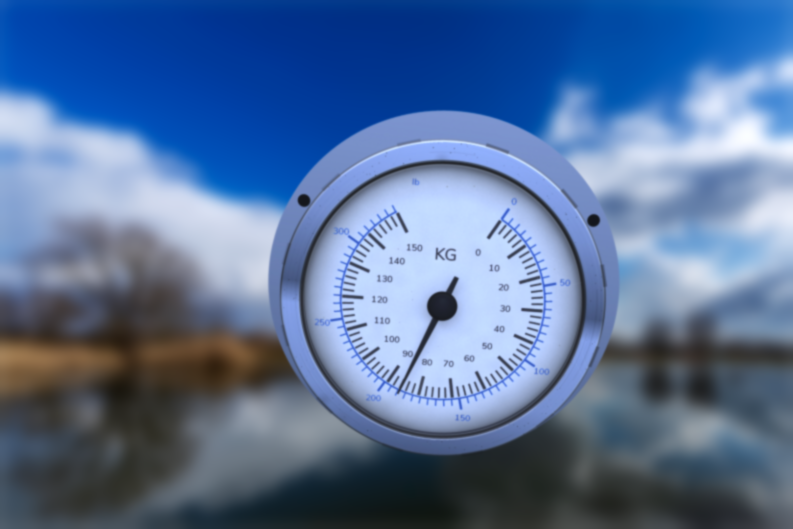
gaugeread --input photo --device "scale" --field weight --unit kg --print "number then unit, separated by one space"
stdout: 86 kg
